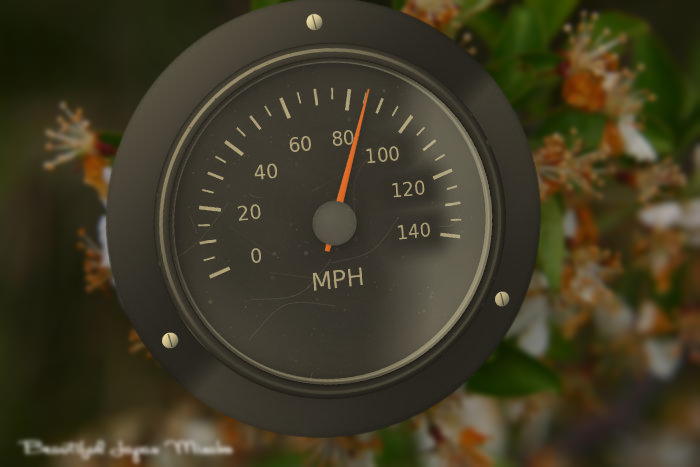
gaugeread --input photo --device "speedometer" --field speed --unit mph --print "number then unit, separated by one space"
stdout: 85 mph
